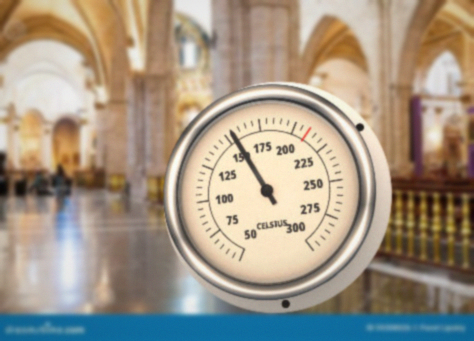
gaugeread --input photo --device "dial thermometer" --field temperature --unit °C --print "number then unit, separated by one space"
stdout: 155 °C
